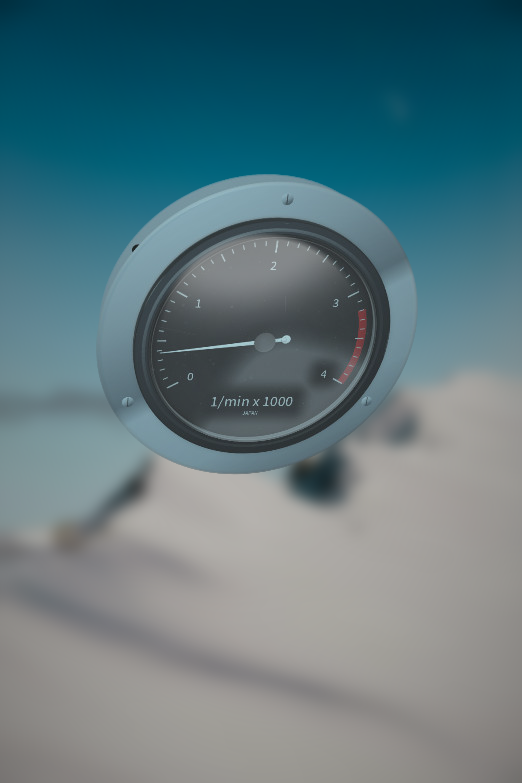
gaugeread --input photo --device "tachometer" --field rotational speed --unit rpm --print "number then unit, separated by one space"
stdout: 400 rpm
